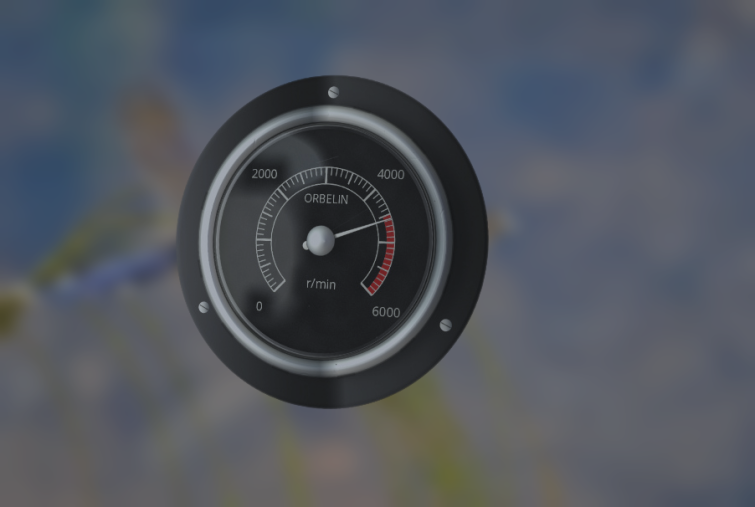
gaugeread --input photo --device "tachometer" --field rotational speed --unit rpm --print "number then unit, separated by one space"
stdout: 4600 rpm
